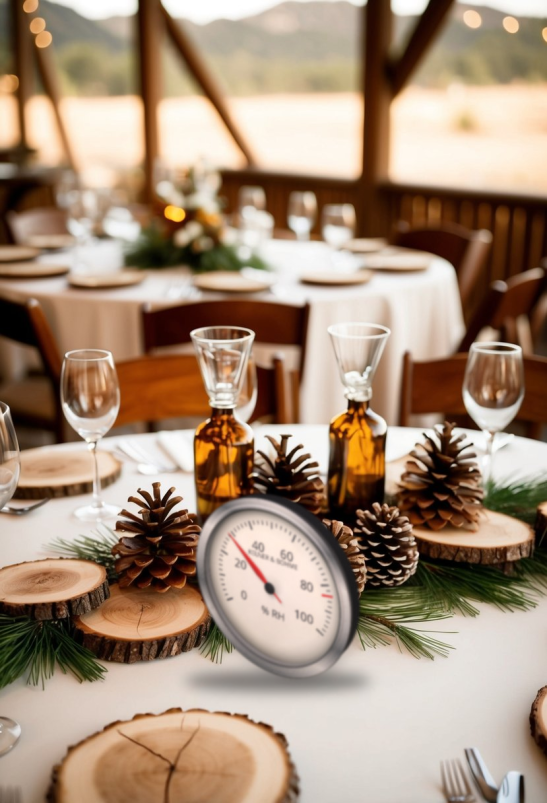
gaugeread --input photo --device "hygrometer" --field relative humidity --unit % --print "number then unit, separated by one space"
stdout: 30 %
